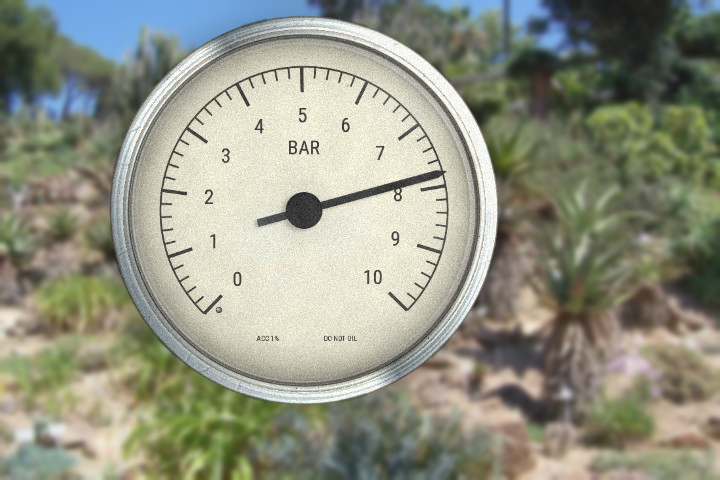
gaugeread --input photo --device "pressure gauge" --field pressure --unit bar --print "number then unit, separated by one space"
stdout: 7.8 bar
